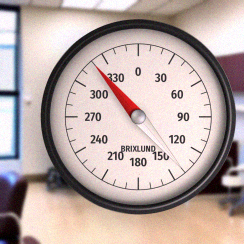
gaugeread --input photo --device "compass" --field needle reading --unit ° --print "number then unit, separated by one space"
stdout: 320 °
